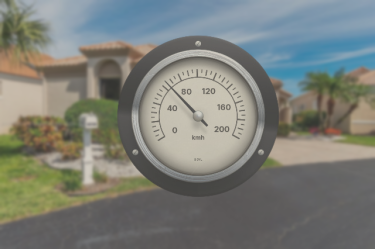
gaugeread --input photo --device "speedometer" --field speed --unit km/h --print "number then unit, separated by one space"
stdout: 65 km/h
